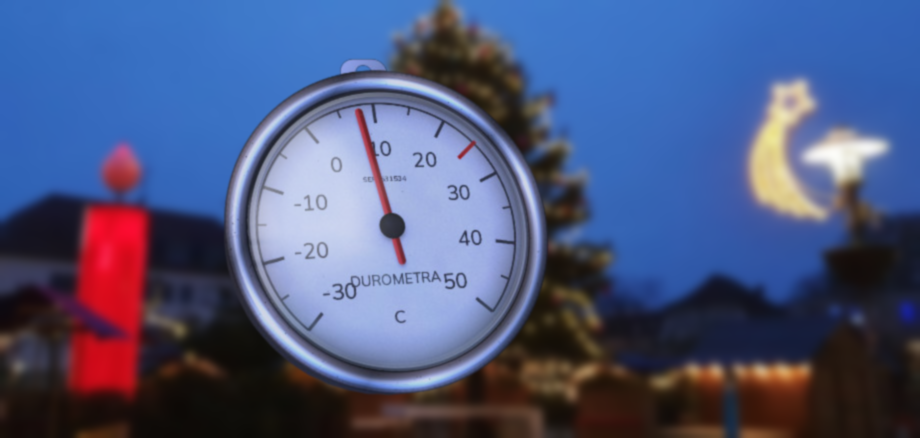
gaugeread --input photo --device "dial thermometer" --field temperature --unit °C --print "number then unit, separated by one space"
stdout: 7.5 °C
